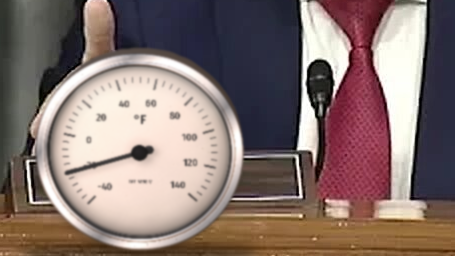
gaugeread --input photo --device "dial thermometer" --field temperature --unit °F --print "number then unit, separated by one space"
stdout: -20 °F
